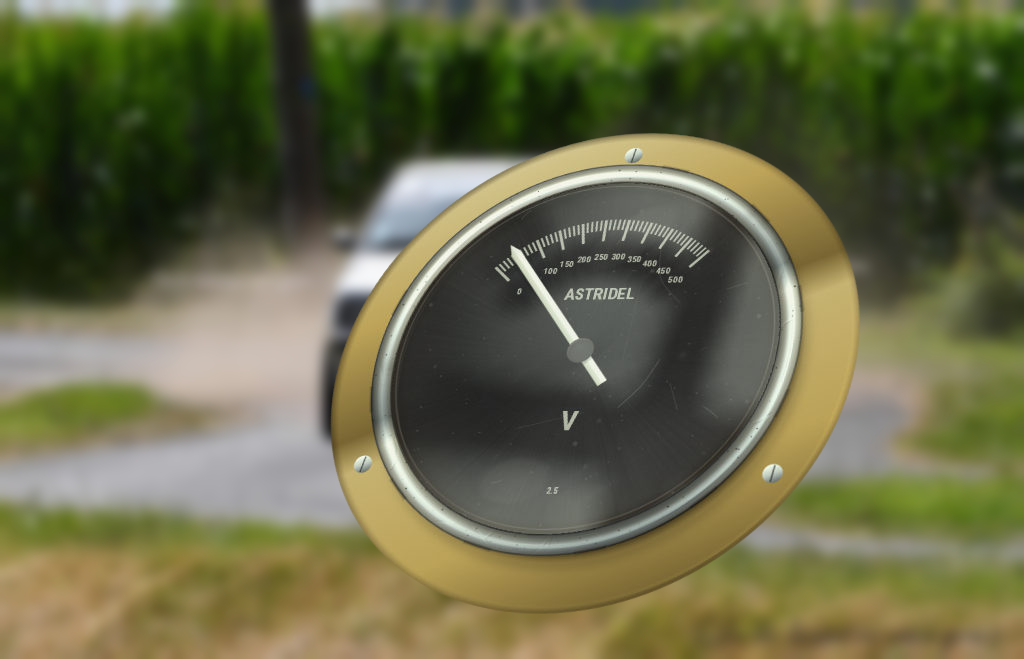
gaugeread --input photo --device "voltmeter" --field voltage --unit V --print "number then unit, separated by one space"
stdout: 50 V
